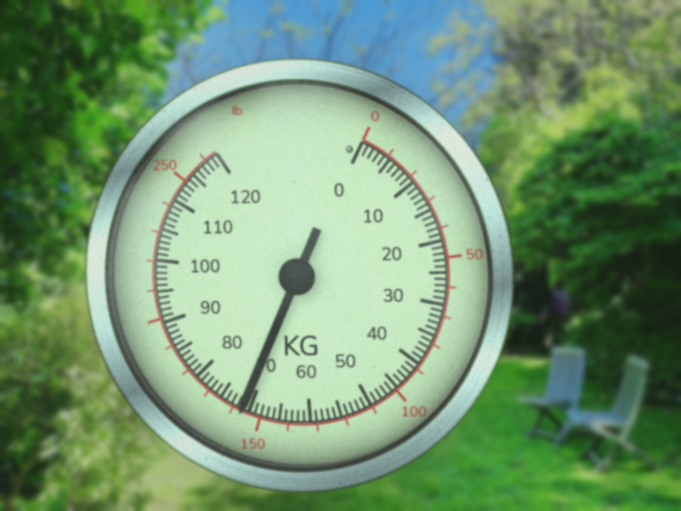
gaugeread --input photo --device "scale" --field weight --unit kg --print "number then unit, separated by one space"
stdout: 71 kg
